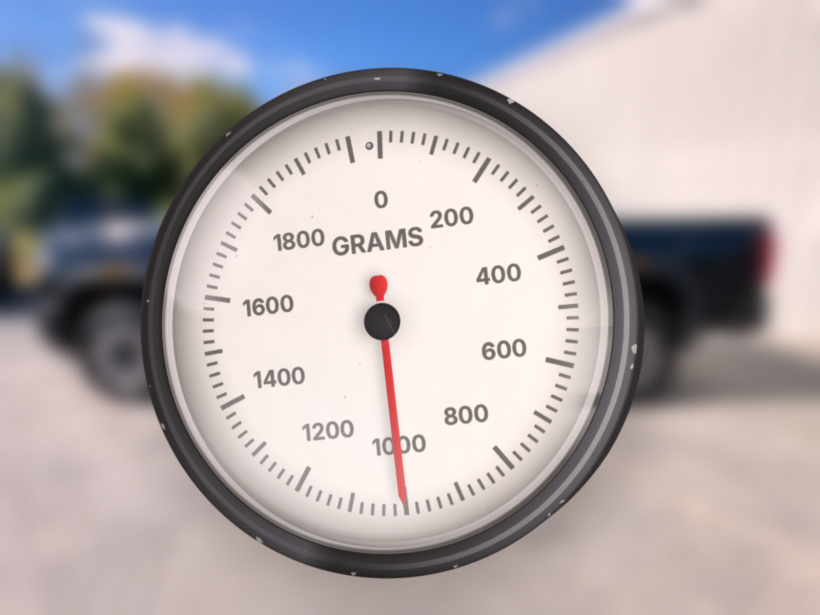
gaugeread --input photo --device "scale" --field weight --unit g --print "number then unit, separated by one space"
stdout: 1000 g
